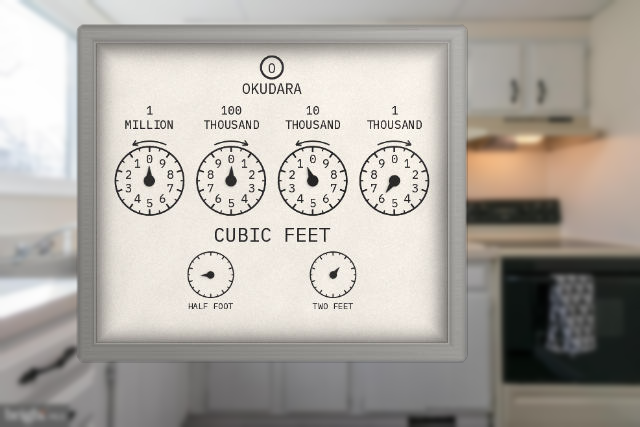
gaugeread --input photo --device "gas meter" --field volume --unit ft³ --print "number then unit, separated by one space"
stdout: 600 ft³
